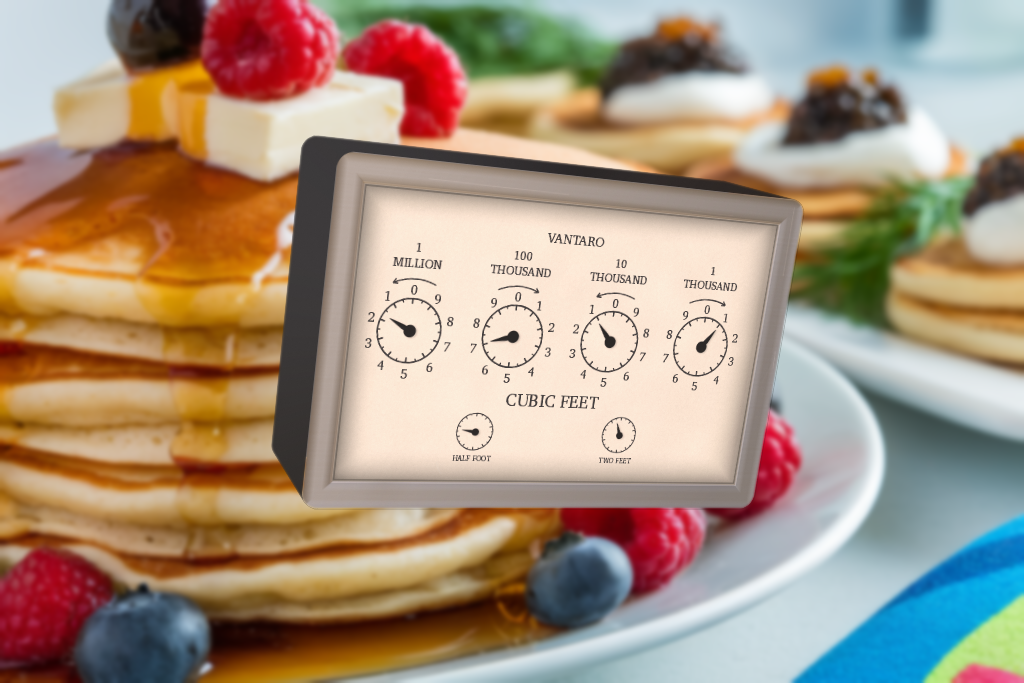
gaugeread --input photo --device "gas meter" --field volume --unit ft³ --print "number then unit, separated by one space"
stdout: 171100 ft³
